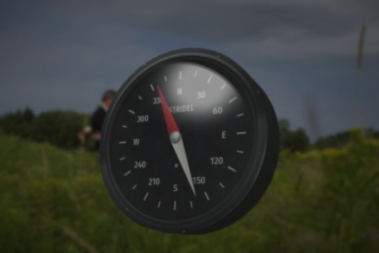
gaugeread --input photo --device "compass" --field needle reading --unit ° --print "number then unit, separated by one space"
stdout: 337.5 °
